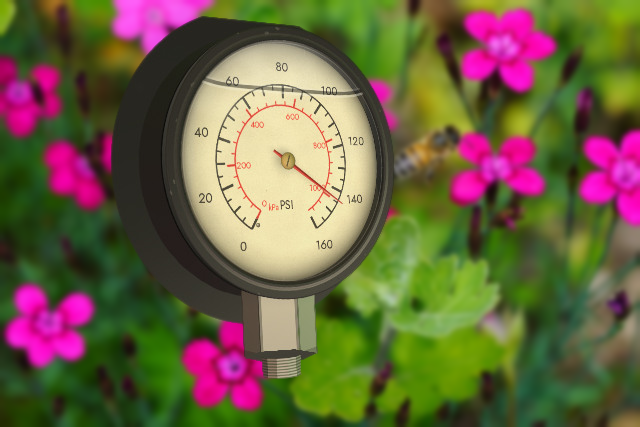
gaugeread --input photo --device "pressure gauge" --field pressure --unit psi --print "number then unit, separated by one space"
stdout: 145 psi
